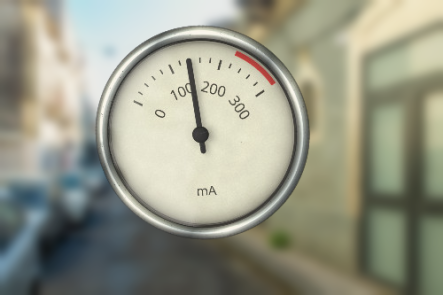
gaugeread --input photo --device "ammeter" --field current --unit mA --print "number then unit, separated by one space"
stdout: 140 mA
